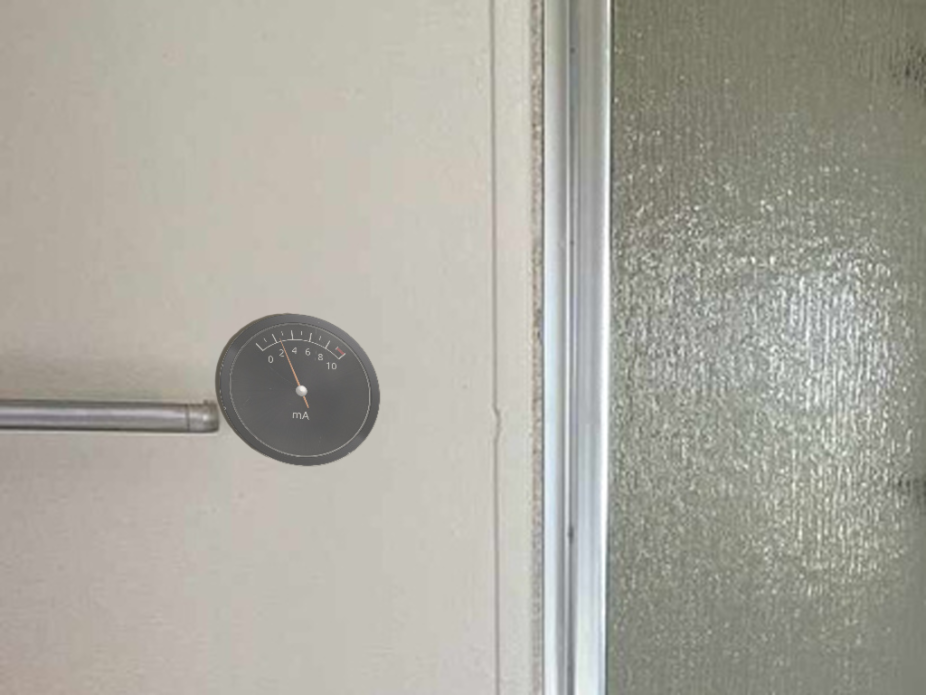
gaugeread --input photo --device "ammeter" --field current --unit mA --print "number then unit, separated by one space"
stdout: 2.5 mA
